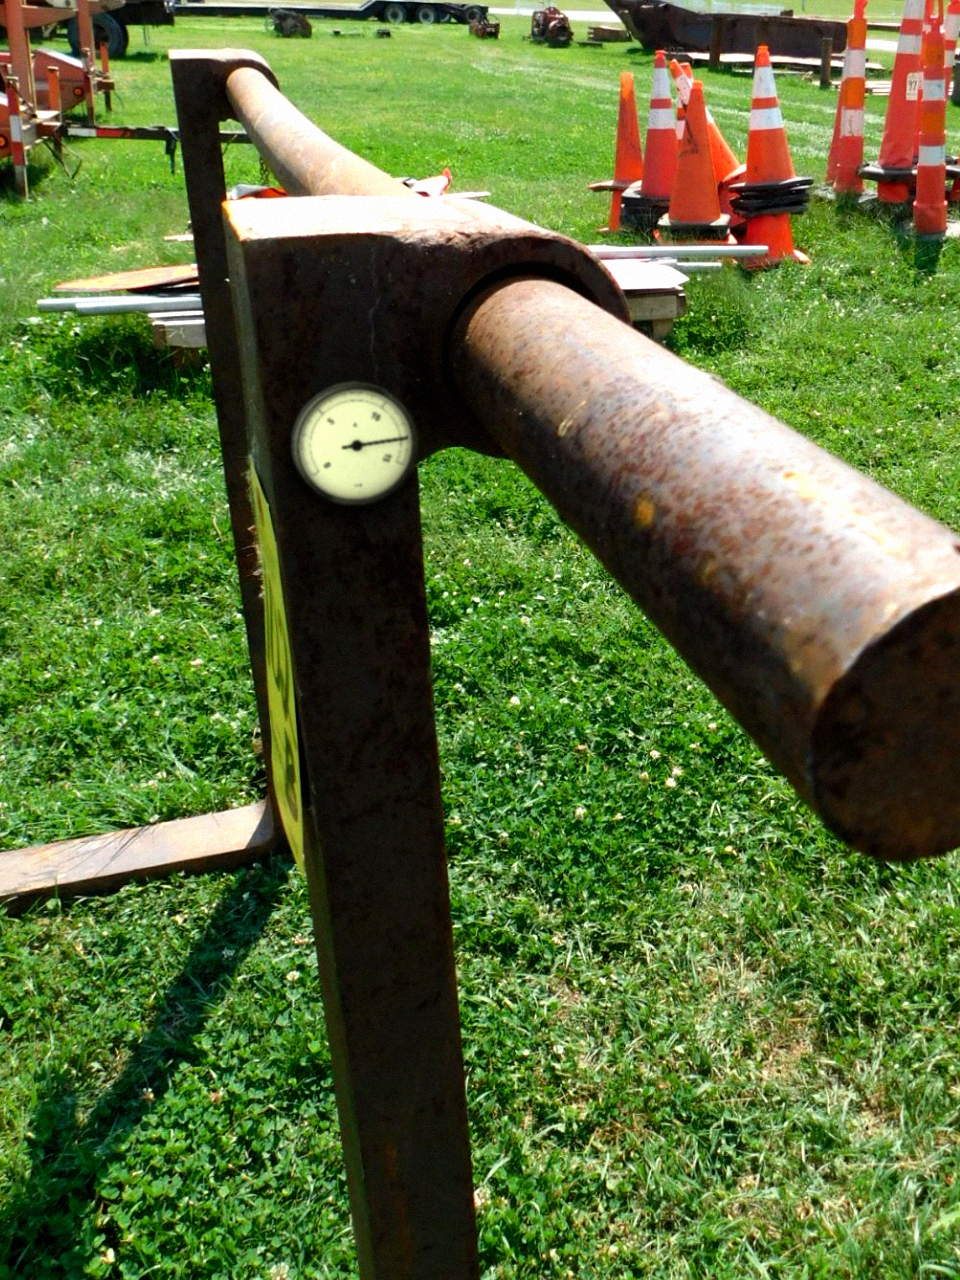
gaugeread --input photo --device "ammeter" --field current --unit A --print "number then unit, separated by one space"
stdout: 13 A
